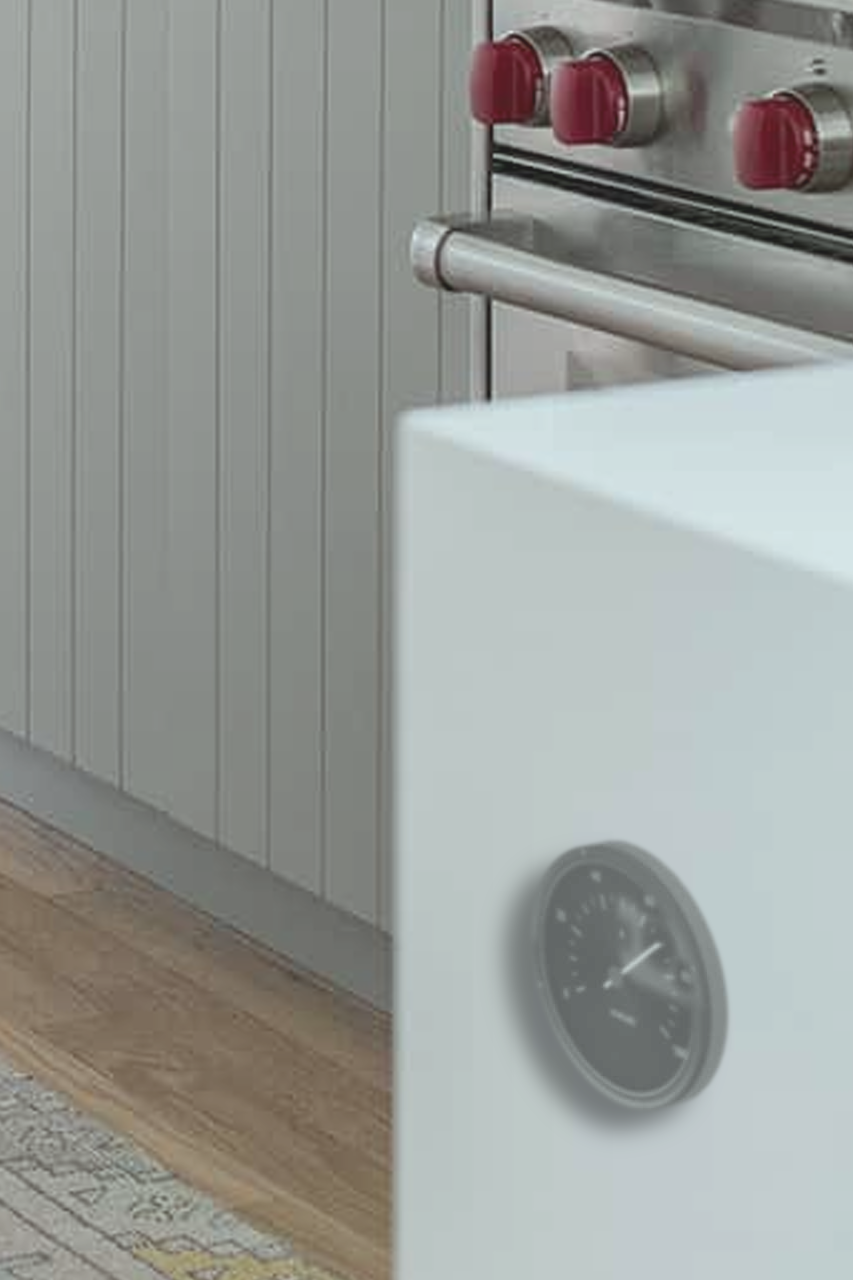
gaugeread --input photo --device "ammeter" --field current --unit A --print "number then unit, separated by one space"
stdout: 70 A
